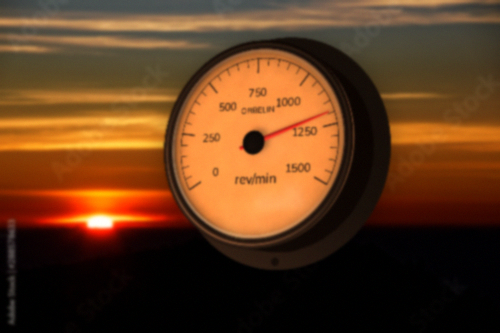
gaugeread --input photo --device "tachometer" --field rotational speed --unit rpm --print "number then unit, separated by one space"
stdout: 1200 rpm
